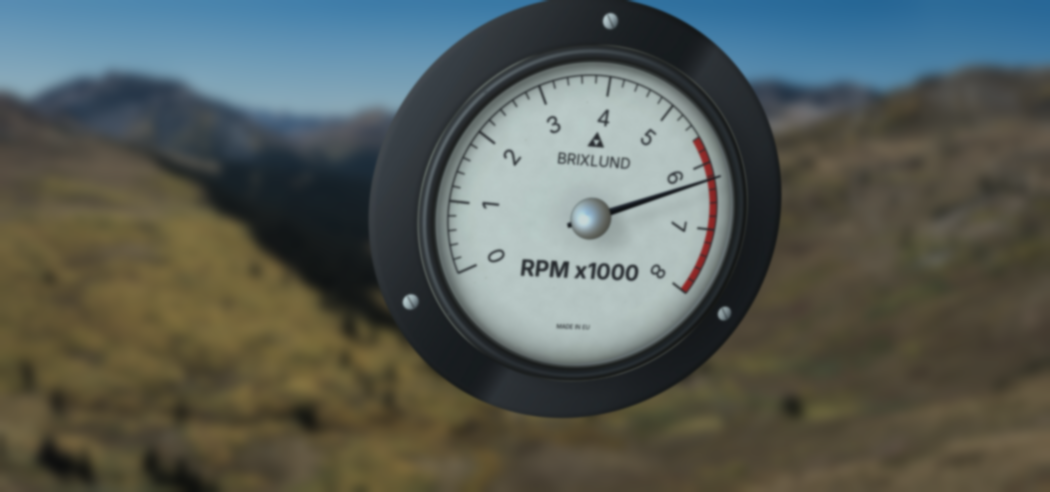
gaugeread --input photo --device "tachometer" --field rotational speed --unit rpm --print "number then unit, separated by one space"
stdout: 6200 rpm
